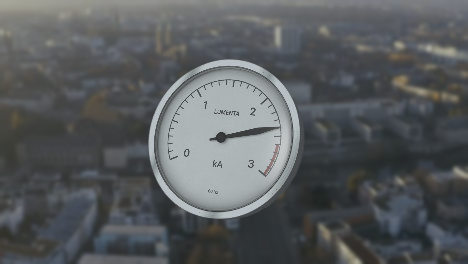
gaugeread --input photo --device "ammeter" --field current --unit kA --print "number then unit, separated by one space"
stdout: 2.4 kA
